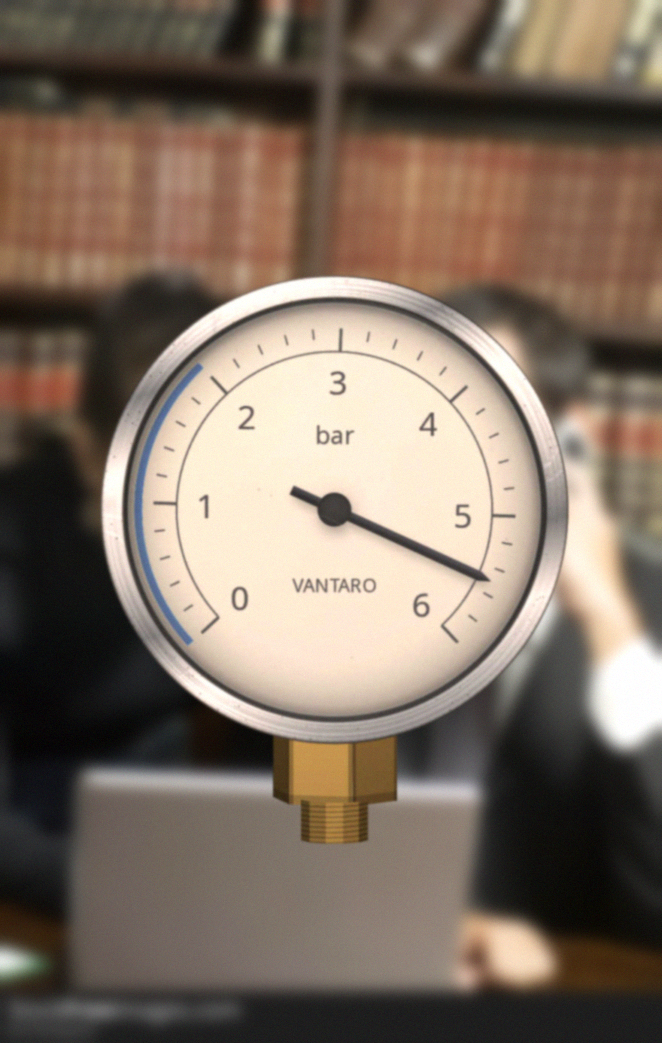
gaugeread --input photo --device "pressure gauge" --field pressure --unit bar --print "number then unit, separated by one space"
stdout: 5.5 bar
